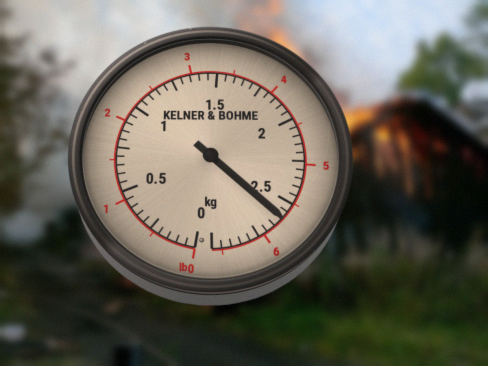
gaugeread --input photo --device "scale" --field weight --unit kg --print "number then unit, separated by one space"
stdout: 2.6 kg
